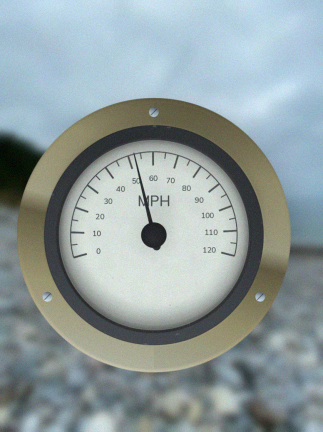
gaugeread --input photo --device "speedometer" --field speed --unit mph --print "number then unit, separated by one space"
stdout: 52.5 mph
